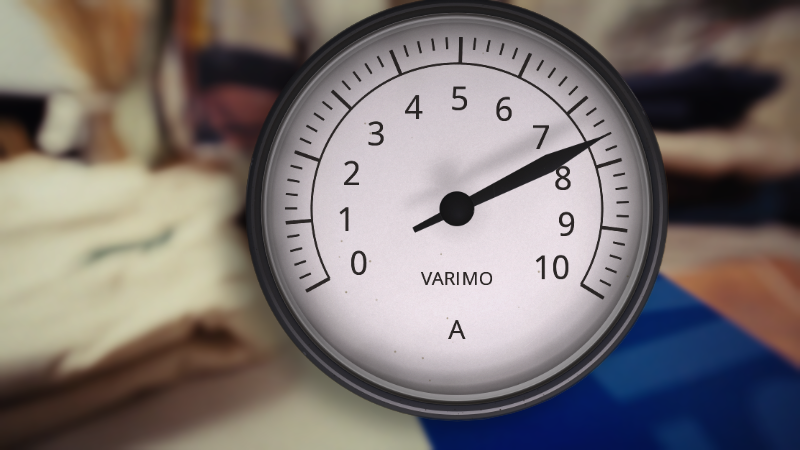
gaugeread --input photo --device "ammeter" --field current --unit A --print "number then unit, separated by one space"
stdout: 7.6 A
